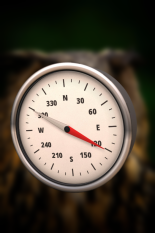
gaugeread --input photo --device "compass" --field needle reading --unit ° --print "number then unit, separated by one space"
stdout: 120 °
